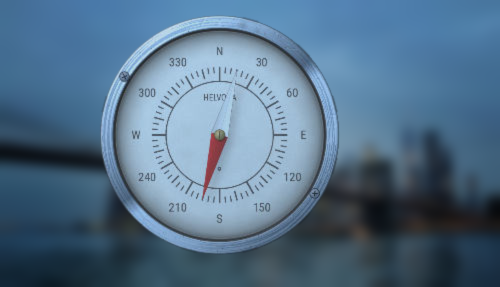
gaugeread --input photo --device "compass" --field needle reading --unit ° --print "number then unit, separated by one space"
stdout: 195 °
